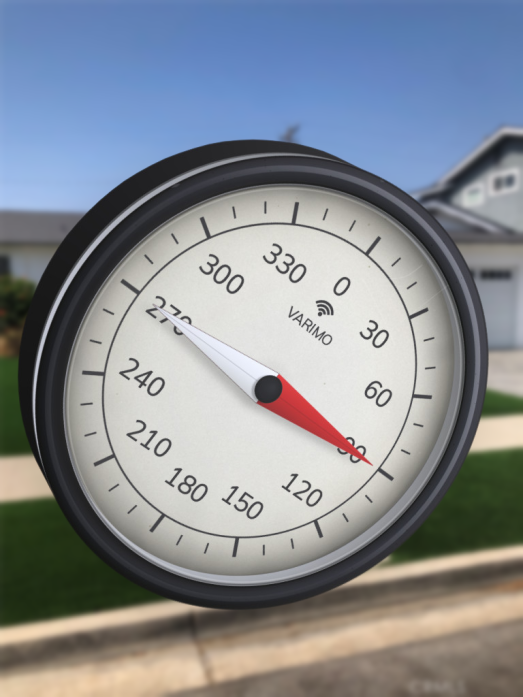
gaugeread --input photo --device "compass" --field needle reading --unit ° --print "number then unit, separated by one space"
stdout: 90 °
